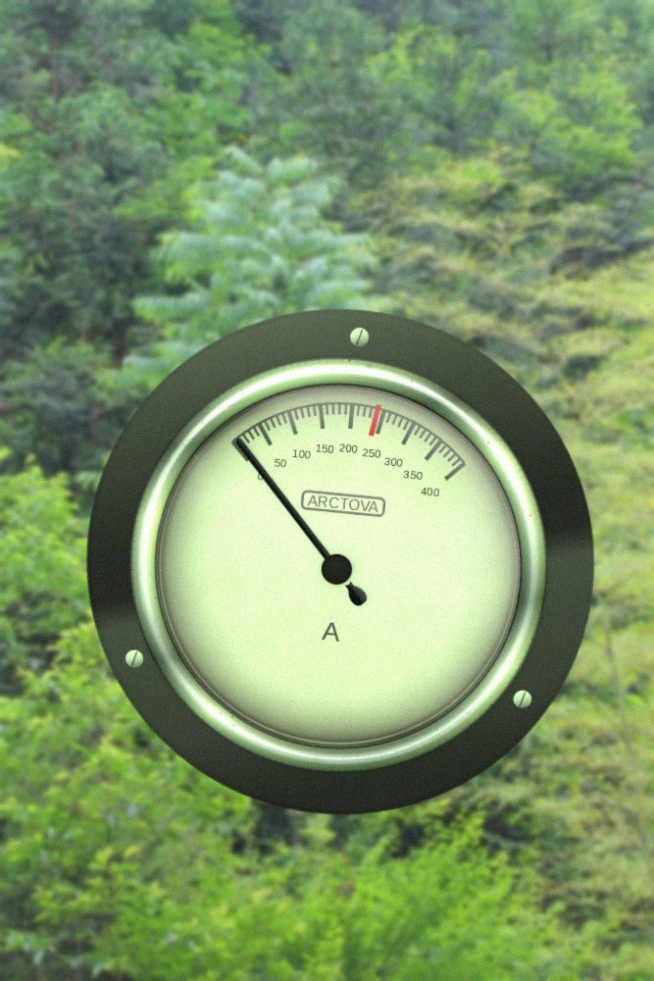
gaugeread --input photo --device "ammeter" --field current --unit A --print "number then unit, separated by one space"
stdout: 10 A
